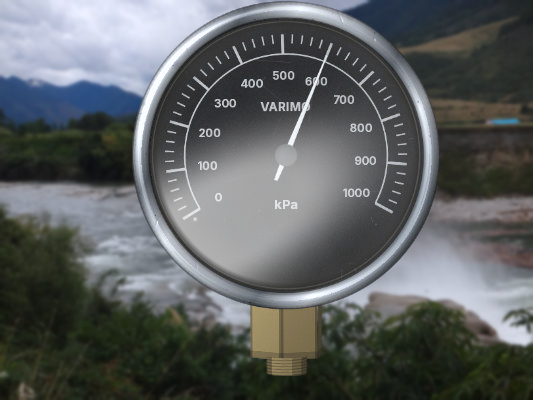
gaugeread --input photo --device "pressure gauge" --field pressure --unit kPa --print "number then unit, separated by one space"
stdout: 600 kPa
